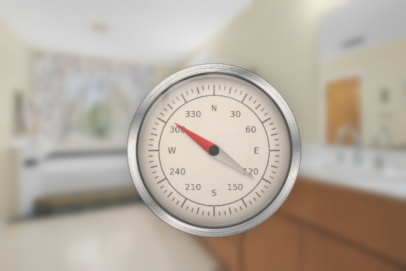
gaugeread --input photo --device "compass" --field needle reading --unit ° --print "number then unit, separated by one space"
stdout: 305 °
